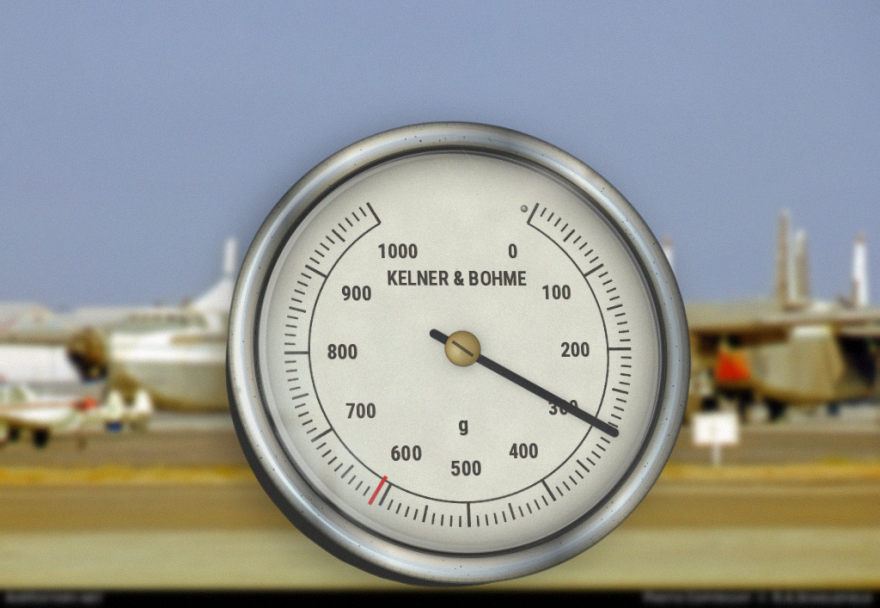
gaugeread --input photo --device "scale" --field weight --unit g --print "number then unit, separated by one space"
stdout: 300 g
